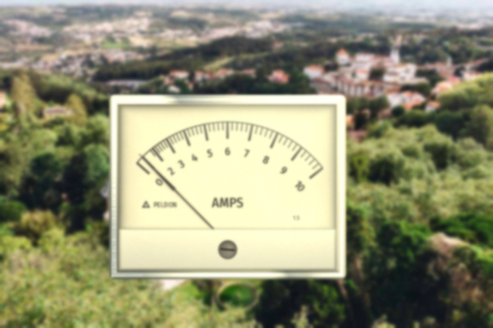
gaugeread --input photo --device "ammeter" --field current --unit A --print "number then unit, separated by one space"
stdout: 1 A
